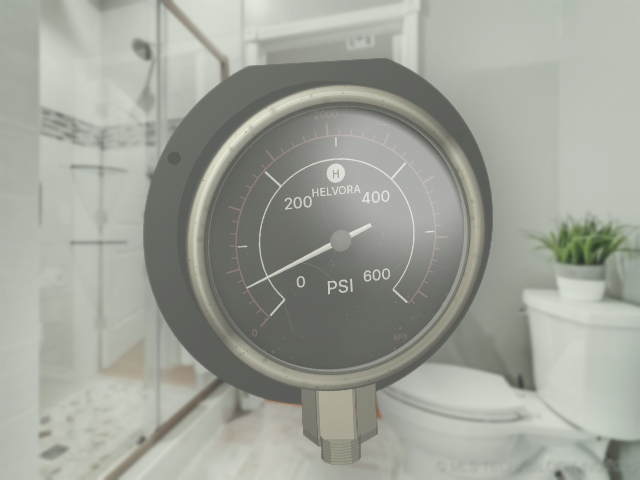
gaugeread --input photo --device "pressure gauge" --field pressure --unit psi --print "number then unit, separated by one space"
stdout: 50 psi
